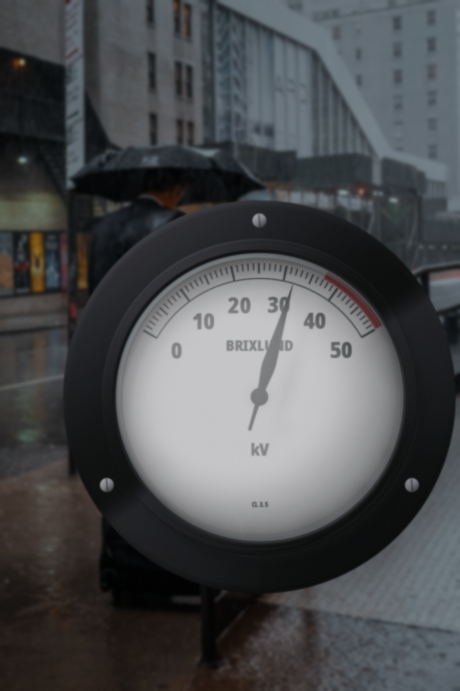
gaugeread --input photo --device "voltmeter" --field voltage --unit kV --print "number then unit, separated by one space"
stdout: 32 kV
